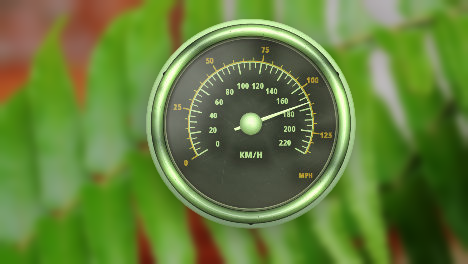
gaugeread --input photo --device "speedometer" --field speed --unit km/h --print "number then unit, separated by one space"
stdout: 175 km/h
